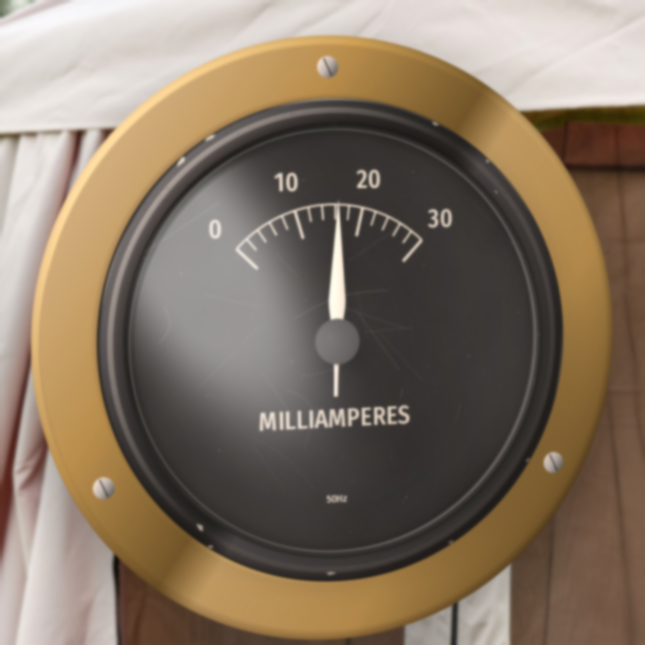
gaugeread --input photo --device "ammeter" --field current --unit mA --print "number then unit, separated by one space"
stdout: 16 mA
